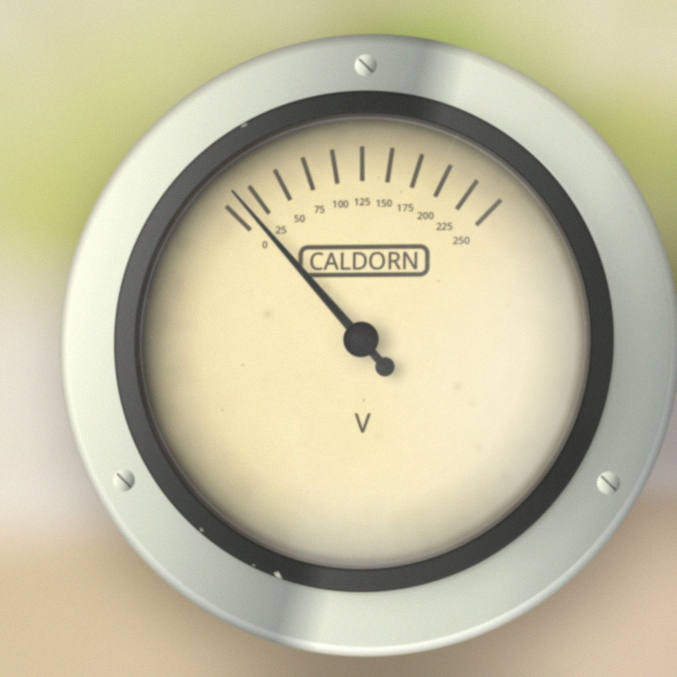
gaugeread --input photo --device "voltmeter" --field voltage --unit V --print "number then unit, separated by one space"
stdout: 12.5 V
